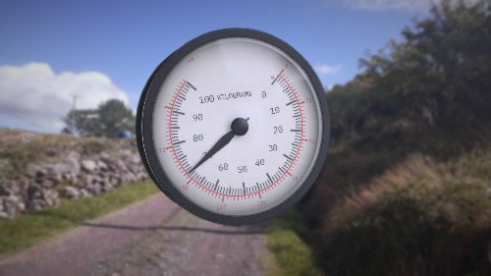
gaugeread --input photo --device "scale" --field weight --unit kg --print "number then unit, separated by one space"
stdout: 70 kg
